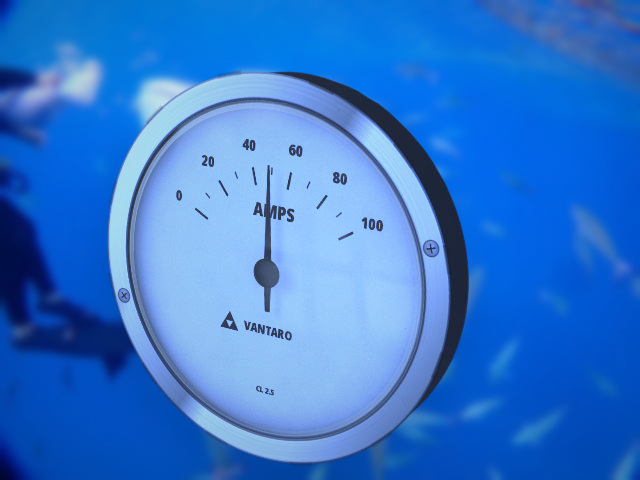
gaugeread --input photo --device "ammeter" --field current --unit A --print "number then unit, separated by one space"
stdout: 50 A
